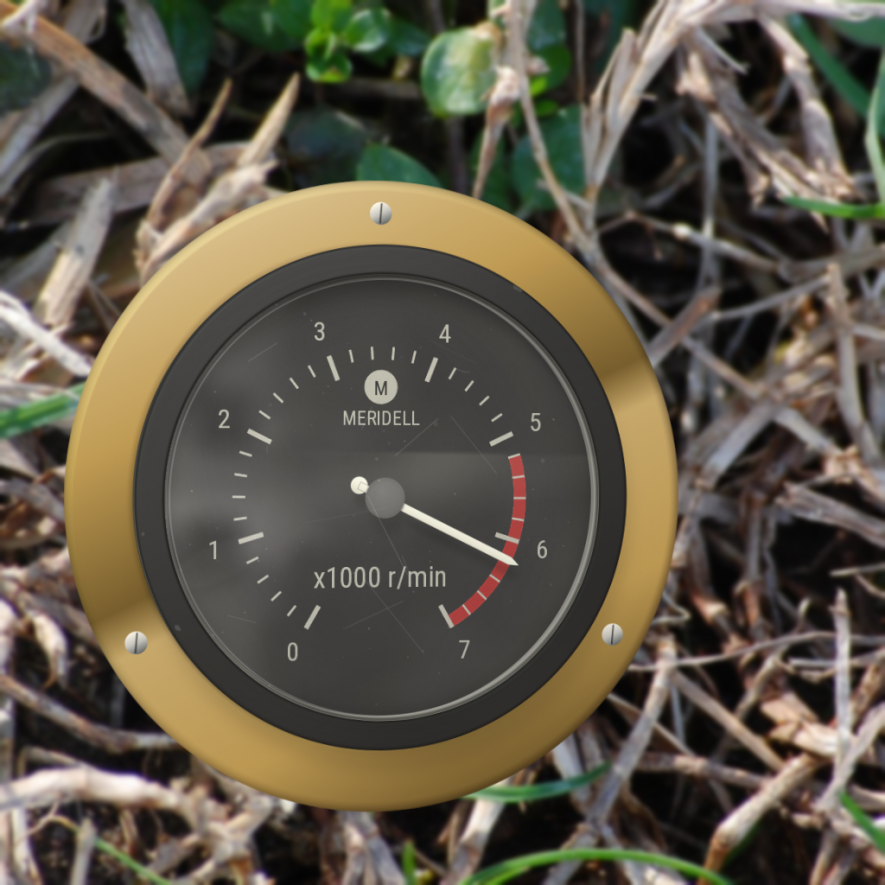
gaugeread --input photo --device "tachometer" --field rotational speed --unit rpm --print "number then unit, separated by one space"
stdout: 6200 rpm
